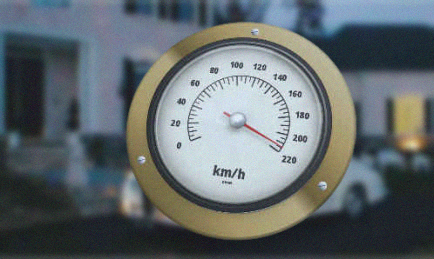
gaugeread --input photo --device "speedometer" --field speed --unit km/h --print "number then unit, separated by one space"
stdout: 215 km/h
